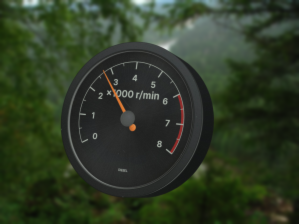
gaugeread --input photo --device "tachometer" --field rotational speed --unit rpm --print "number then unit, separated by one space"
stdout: 2750 rpm
